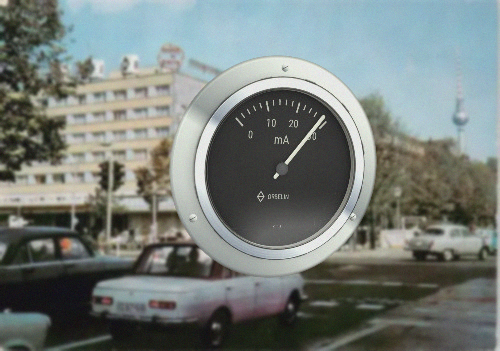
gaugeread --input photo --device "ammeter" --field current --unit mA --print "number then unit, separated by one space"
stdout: 28 mA
